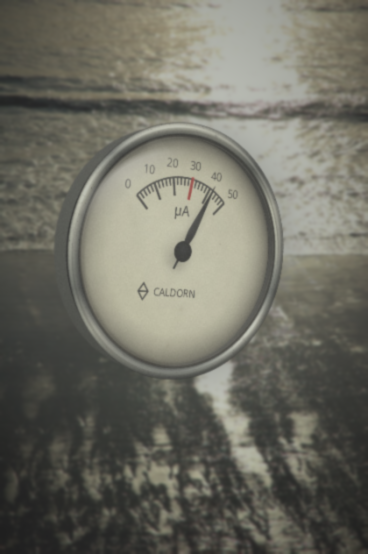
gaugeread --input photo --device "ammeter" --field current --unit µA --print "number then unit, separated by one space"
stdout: 40 µA
